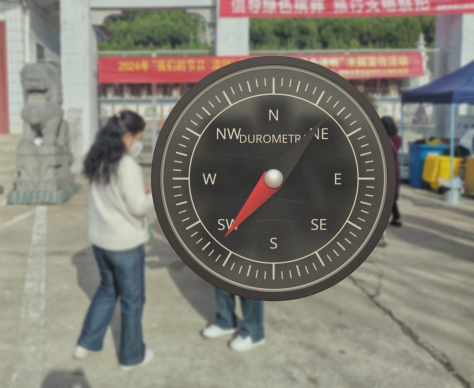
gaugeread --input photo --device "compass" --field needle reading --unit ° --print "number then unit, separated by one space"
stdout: 220 °
